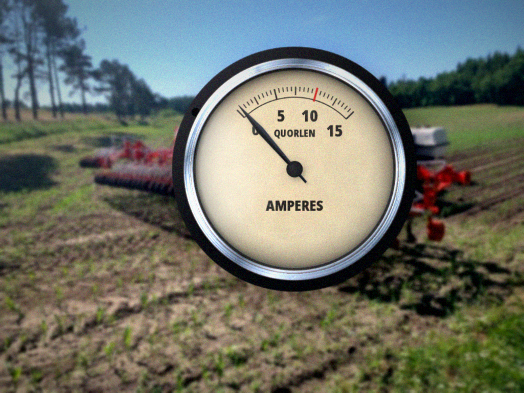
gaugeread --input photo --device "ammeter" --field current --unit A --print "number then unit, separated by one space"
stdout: 0.5 A
